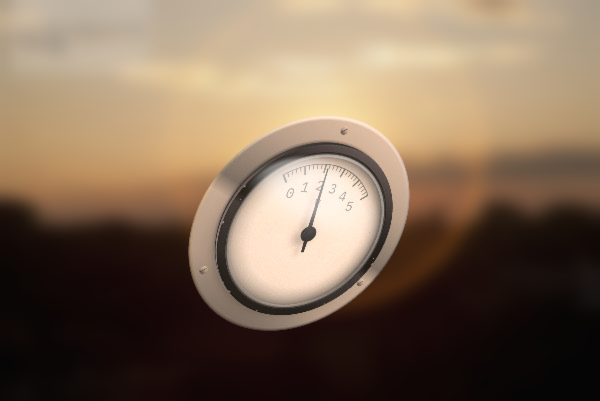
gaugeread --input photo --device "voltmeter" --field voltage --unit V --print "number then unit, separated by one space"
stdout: 2 V
